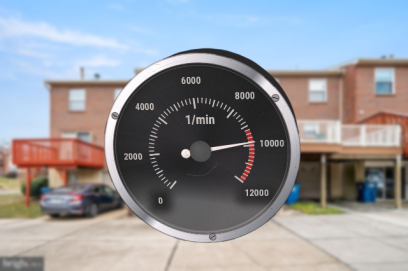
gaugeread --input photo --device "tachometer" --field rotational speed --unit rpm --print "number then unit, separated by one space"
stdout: 9800 rpm
